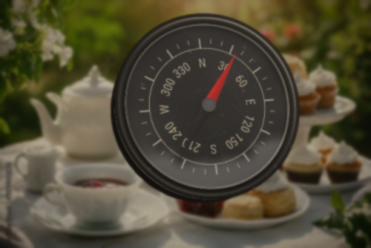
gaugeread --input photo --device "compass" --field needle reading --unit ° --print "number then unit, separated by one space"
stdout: 35 °
